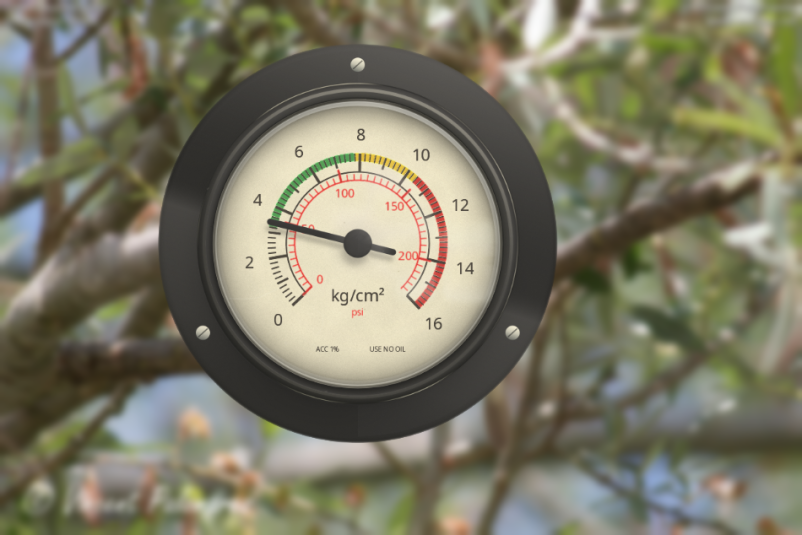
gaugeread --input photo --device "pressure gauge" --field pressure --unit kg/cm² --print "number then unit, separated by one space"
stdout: 3.4 kg/cm²
